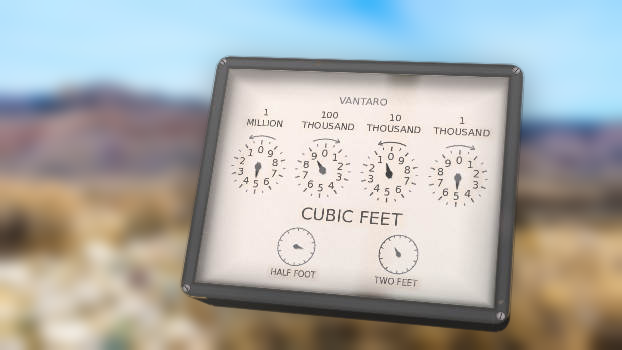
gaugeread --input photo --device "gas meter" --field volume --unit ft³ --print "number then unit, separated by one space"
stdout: 490500 ft³
